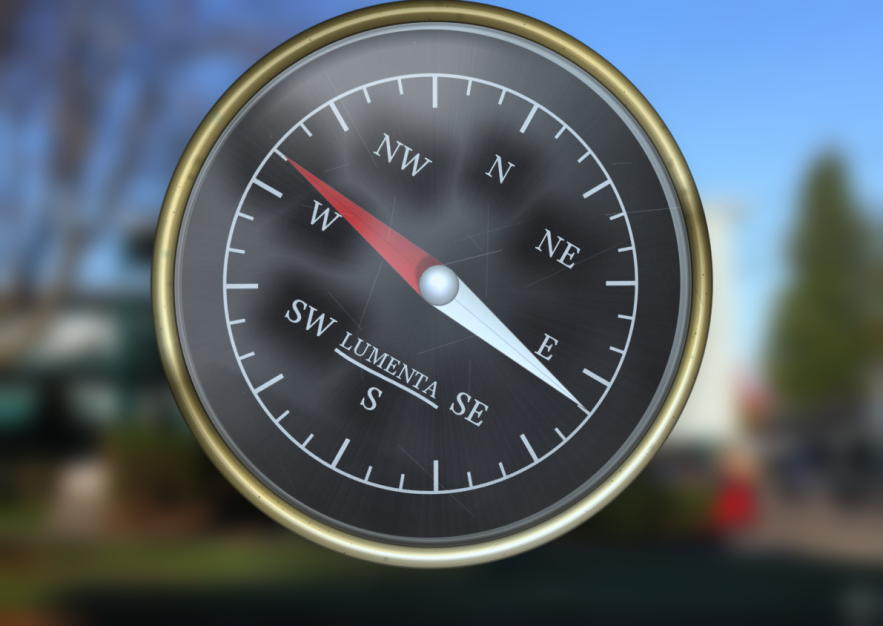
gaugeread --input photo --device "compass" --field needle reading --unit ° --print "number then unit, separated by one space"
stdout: 280 °
